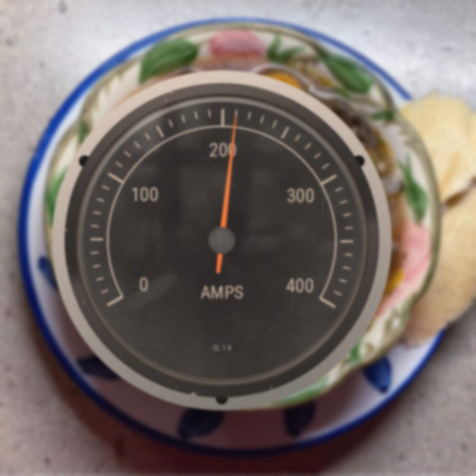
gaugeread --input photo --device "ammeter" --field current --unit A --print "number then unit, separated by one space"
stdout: 210 A
